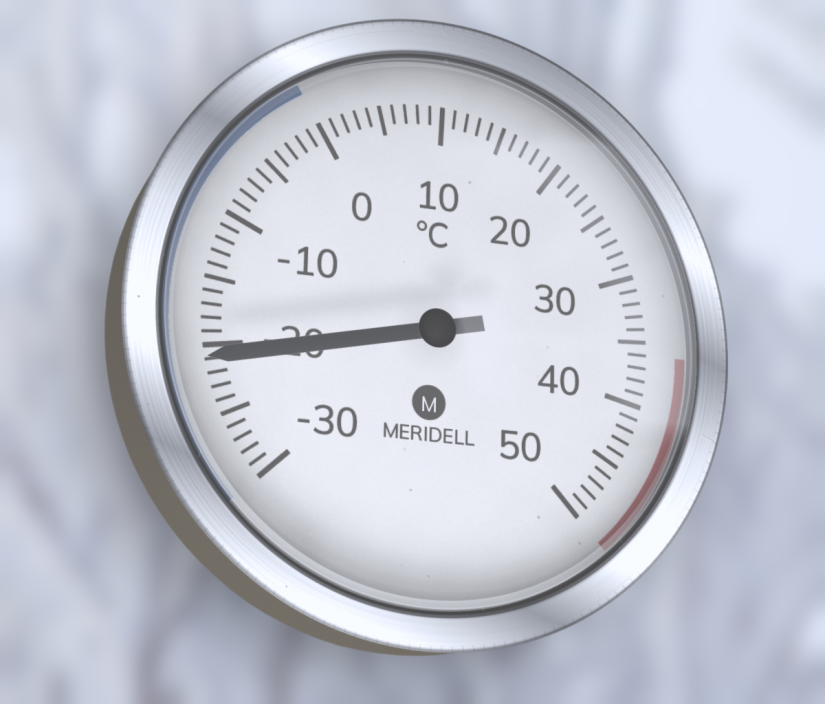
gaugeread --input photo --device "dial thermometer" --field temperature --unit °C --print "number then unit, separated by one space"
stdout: -21 °C
